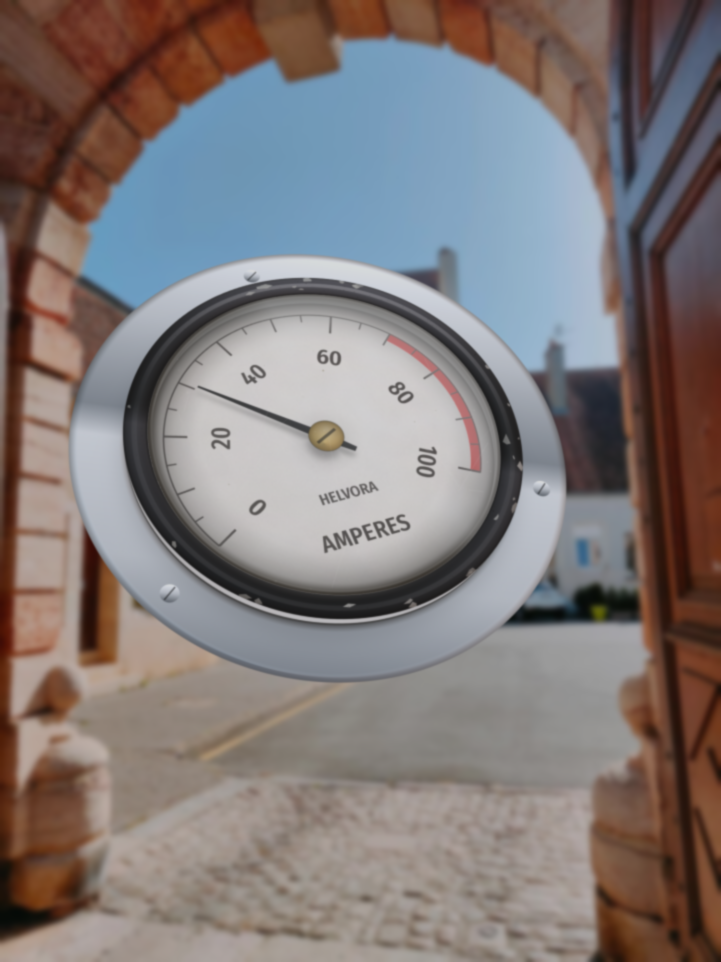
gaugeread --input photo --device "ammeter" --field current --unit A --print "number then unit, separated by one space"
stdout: 30 A
